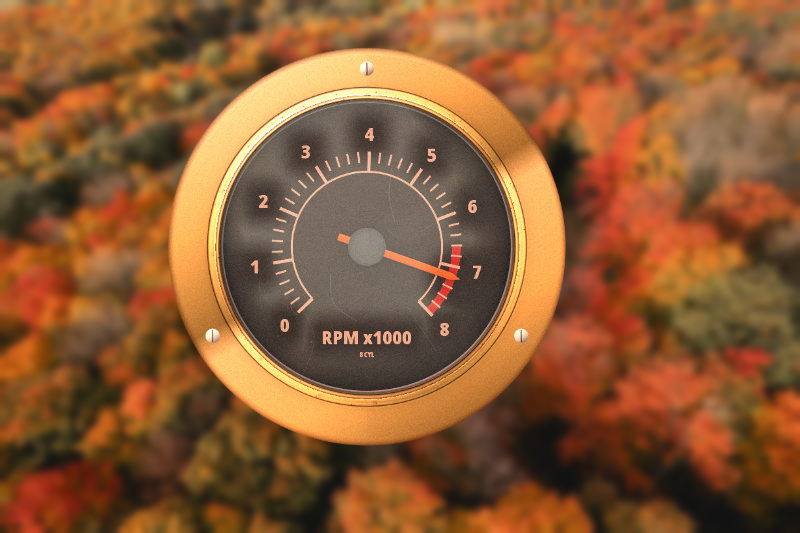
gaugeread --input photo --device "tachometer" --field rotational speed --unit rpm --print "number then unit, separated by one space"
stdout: 7200 rpm
